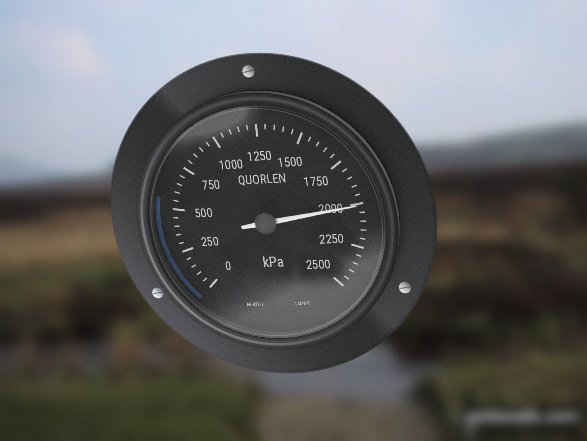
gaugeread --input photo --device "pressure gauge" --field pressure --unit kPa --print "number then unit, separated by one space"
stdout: 2000 kPa
